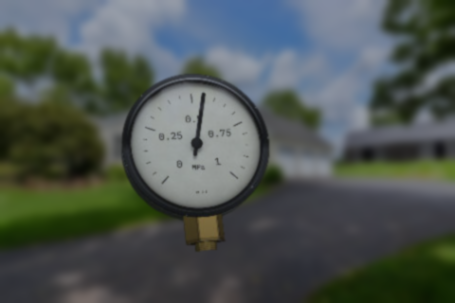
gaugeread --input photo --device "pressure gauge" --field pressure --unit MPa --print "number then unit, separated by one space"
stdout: 0.55 MPa
